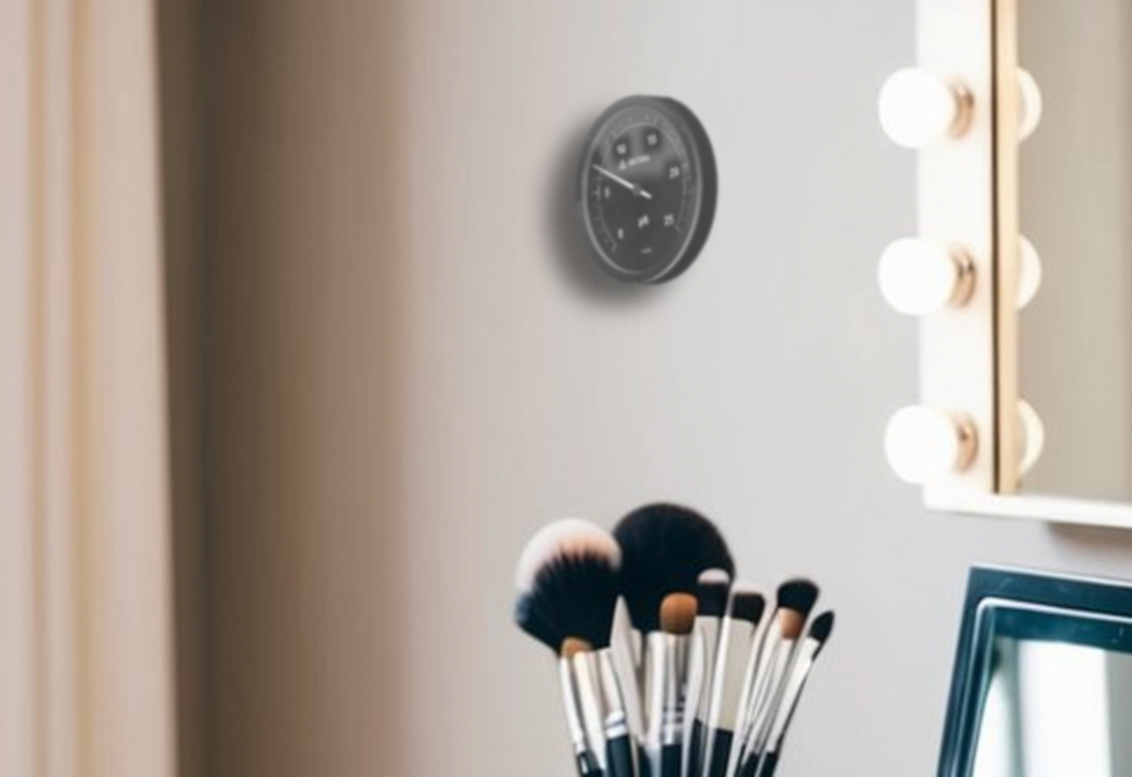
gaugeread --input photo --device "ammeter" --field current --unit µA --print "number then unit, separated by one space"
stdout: 7 µA
